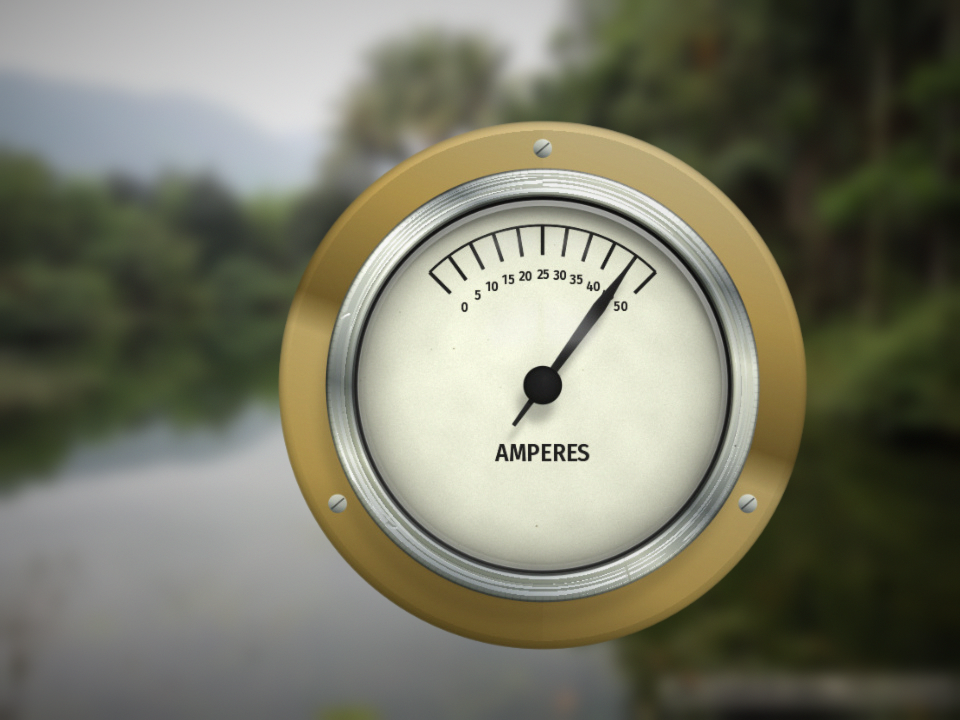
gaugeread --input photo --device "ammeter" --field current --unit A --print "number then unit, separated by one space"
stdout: 45 A
